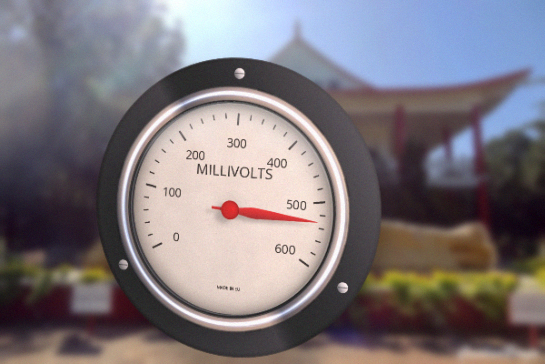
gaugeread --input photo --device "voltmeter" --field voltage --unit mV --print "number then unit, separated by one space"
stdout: 530 mV
